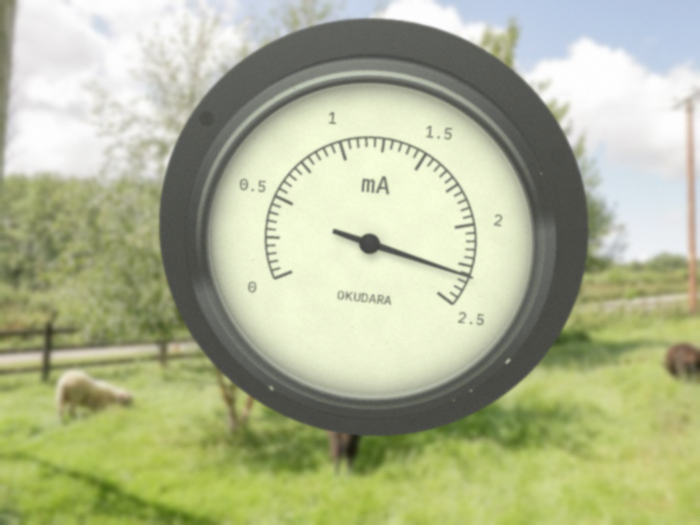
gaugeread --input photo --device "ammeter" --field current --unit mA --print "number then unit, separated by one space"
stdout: 2.3 mA
